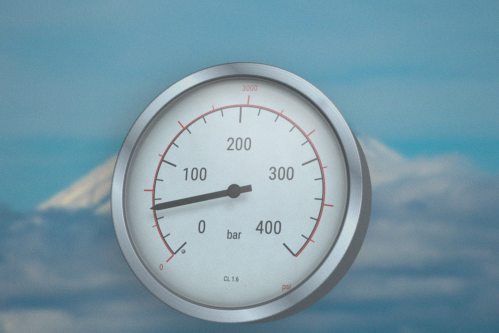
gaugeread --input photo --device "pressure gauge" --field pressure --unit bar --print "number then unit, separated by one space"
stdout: 50 bar
